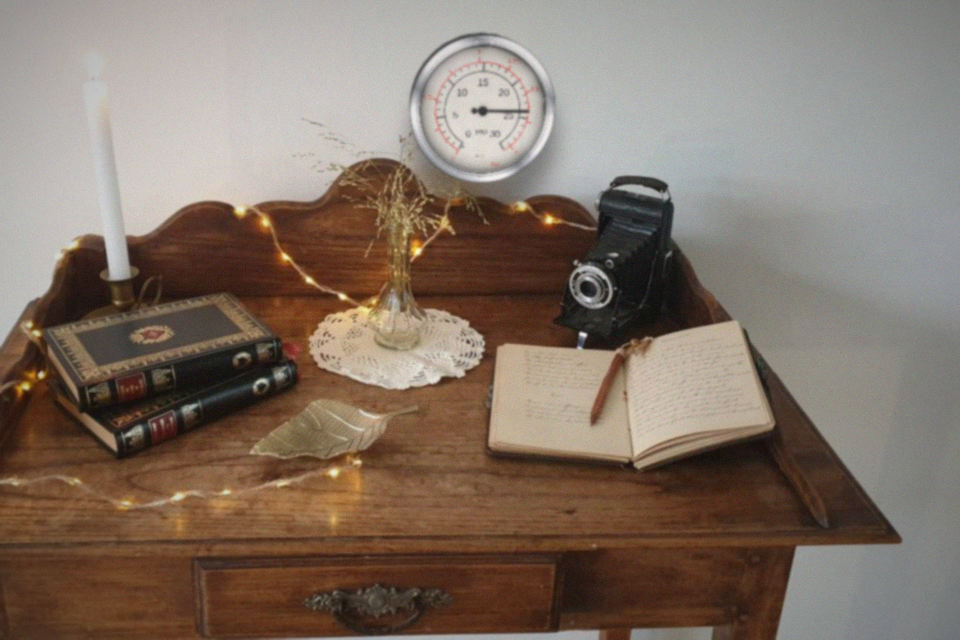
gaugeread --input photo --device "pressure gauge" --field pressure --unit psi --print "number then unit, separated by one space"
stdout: 24 psi
